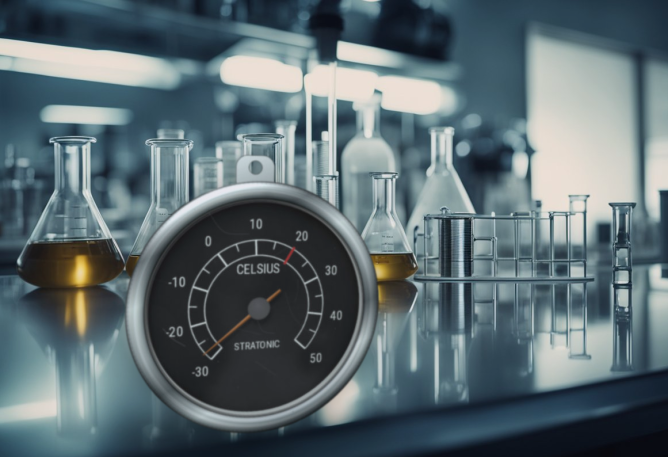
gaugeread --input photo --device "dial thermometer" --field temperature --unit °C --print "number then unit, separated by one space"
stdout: -27.5 °C
